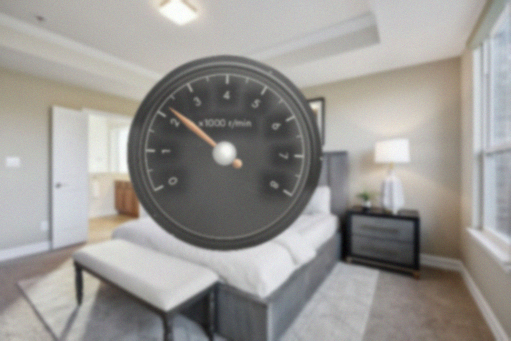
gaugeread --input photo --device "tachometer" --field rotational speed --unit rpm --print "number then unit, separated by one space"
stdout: 2250 rpm
